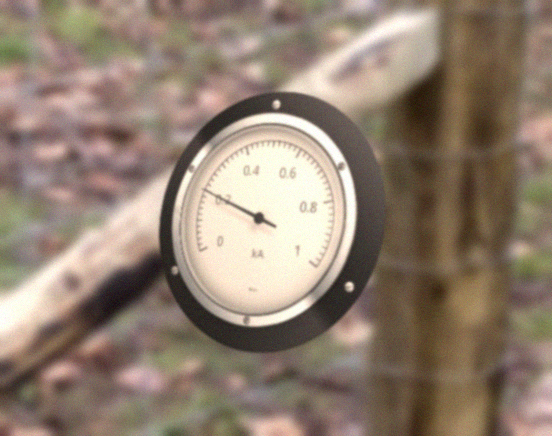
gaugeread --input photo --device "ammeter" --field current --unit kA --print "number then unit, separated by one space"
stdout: 0.2 kA
